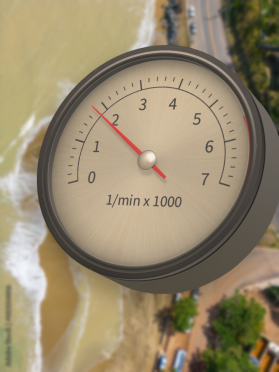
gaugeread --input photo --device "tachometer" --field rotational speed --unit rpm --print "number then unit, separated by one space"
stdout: 1800 rpm
